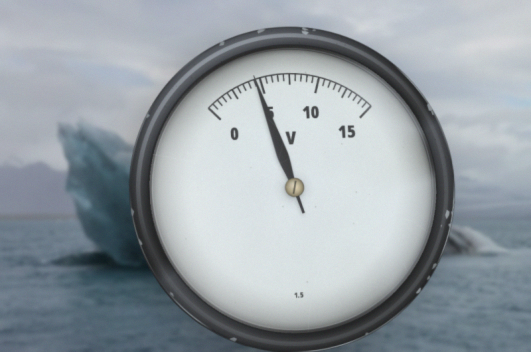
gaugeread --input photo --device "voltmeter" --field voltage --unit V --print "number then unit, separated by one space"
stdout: 4.5 V
